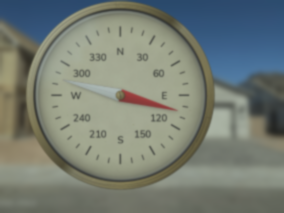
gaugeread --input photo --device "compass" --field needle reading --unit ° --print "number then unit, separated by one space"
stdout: 105 °
